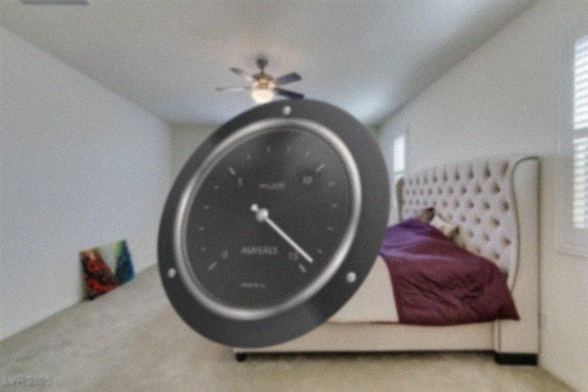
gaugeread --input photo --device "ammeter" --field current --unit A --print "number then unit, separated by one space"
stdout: 14.5 A
